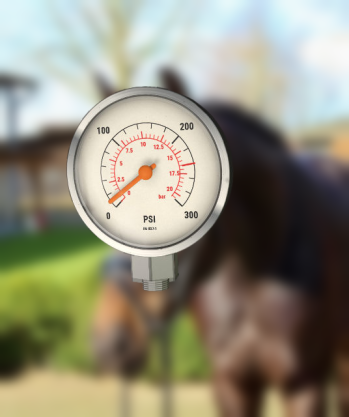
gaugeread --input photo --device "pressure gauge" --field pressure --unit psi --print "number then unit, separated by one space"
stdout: 10 psi
